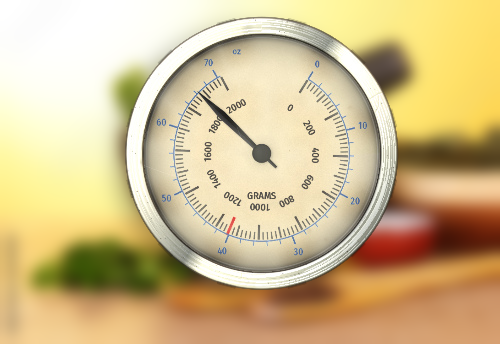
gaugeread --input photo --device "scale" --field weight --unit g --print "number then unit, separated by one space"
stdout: 1880 g
